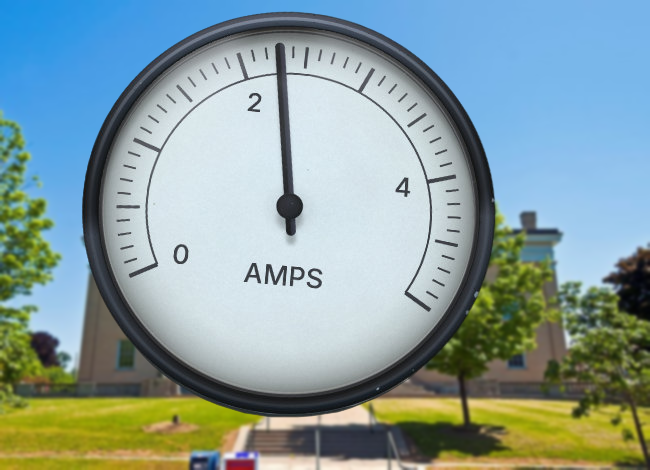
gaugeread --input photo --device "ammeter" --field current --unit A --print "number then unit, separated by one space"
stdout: 2.3 A
